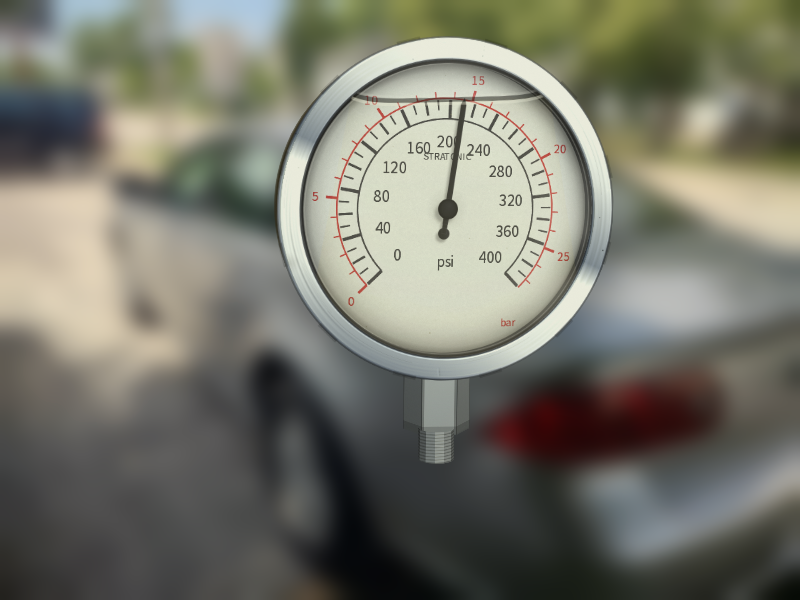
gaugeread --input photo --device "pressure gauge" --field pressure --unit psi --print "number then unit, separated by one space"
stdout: 210 psi
